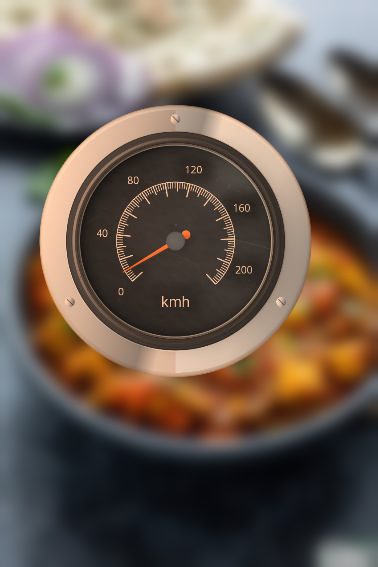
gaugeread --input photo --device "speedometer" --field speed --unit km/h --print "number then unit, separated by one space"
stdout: 10 km/h
